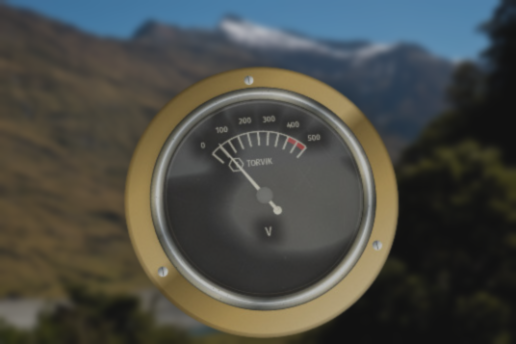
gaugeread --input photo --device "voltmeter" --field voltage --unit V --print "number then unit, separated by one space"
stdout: 50 V
